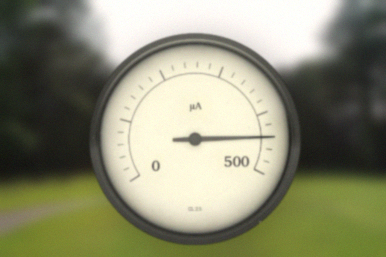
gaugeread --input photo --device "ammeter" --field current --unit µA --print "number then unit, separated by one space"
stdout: 440 µA
